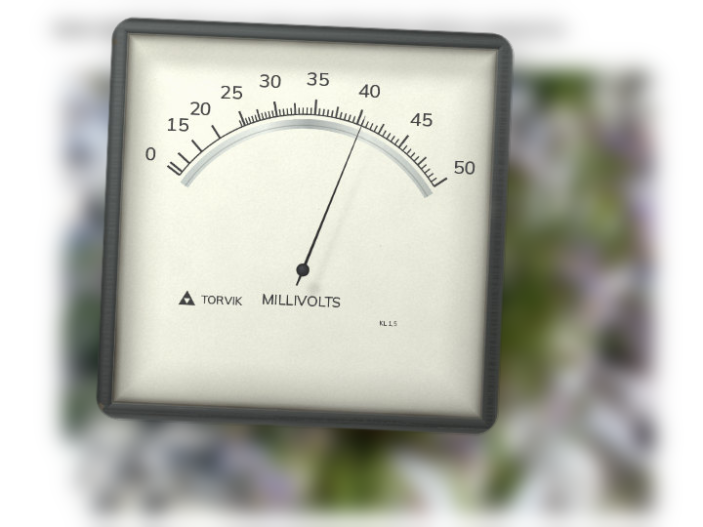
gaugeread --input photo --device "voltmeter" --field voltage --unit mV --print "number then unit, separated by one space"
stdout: 40.5 mV
